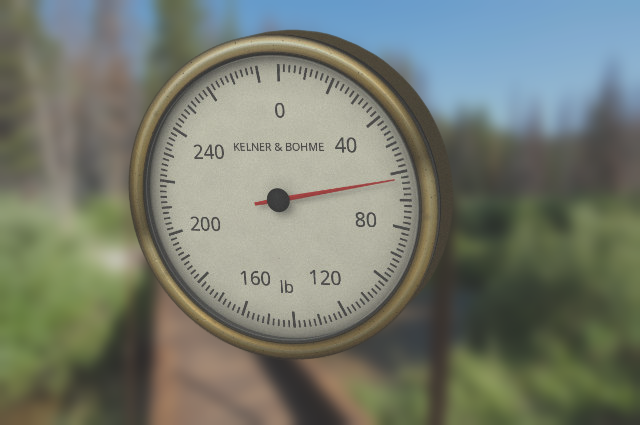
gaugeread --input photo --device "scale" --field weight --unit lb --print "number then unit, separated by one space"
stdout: 62 lb
